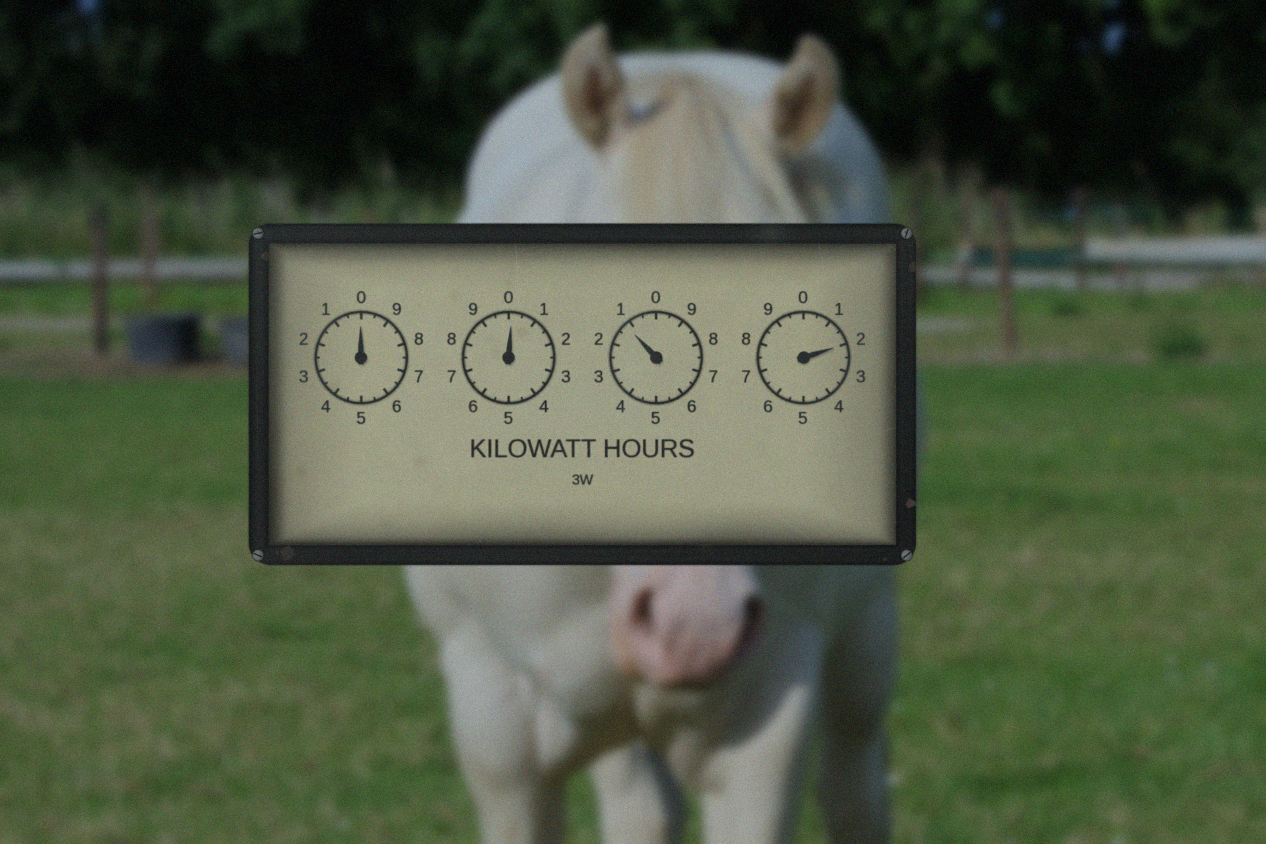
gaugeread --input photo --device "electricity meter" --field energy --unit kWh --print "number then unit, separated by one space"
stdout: 12 kWh
